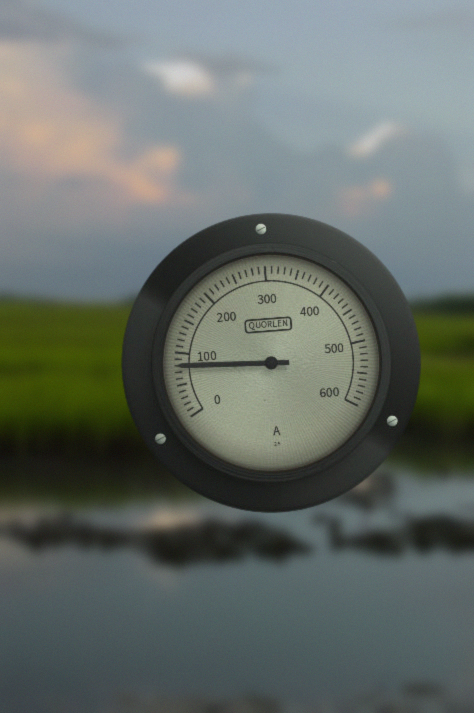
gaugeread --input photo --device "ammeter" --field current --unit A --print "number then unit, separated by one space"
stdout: 80 A
